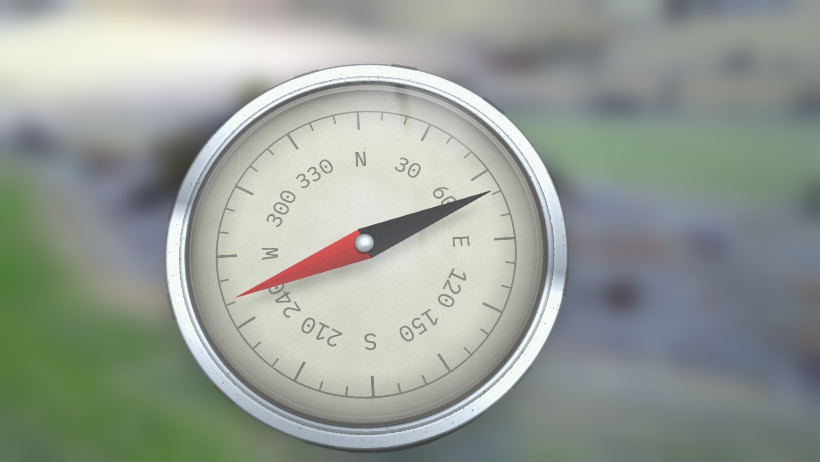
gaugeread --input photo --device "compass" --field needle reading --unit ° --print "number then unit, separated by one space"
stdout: 250 °
